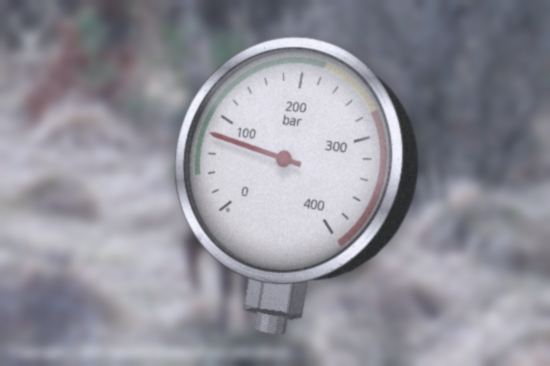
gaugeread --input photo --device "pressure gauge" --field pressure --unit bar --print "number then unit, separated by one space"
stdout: 80 bar
